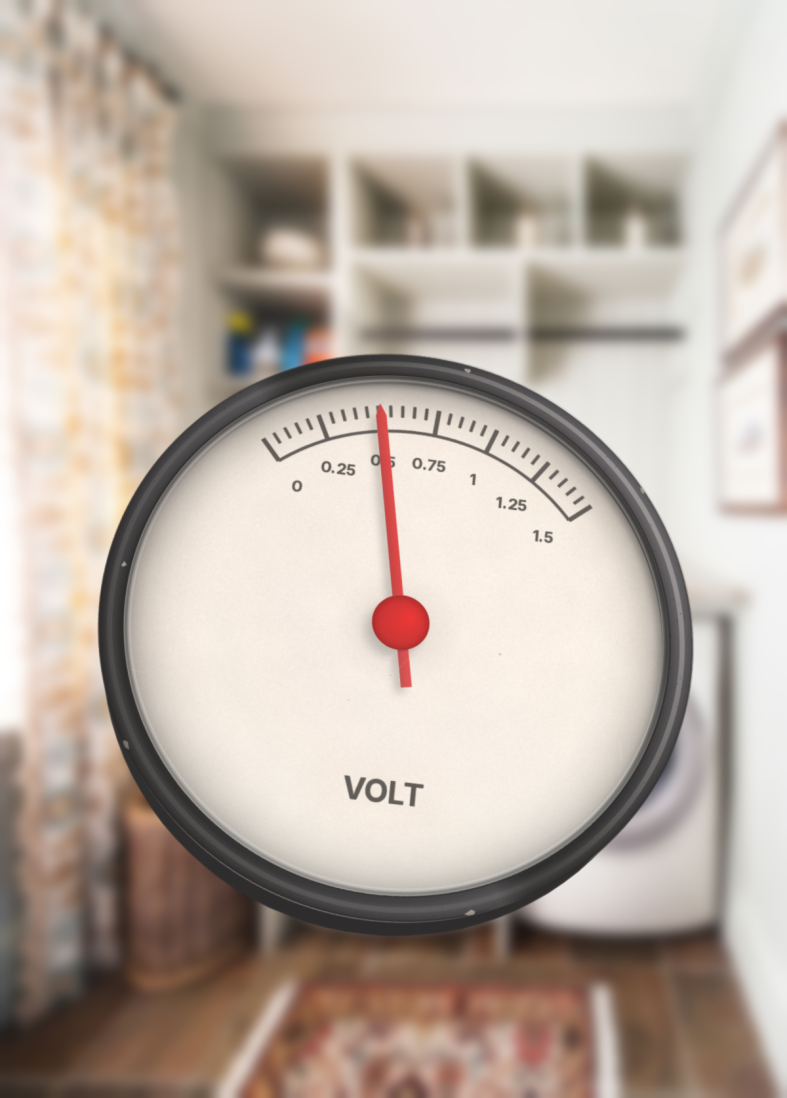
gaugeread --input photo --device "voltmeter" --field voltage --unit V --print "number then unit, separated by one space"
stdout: 0.5 V
